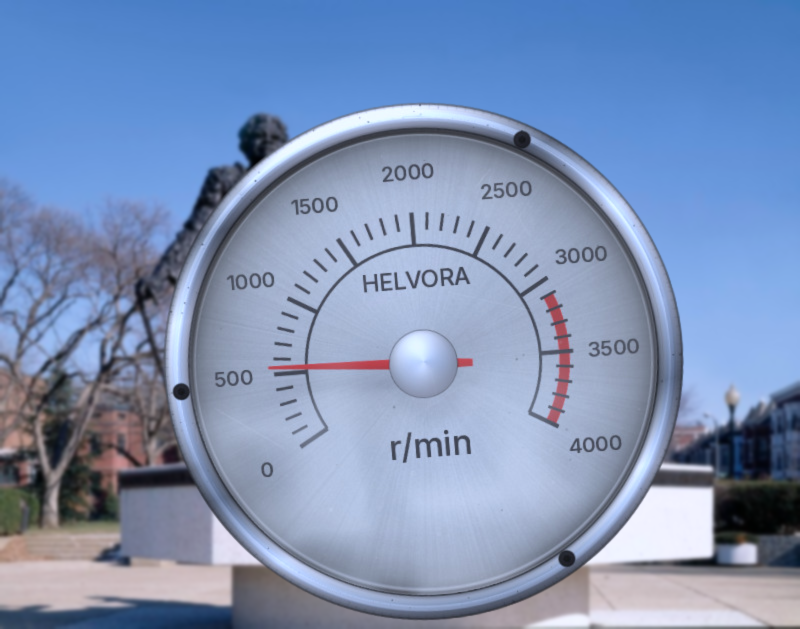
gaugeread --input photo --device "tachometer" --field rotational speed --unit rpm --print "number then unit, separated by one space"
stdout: 550 rpm
